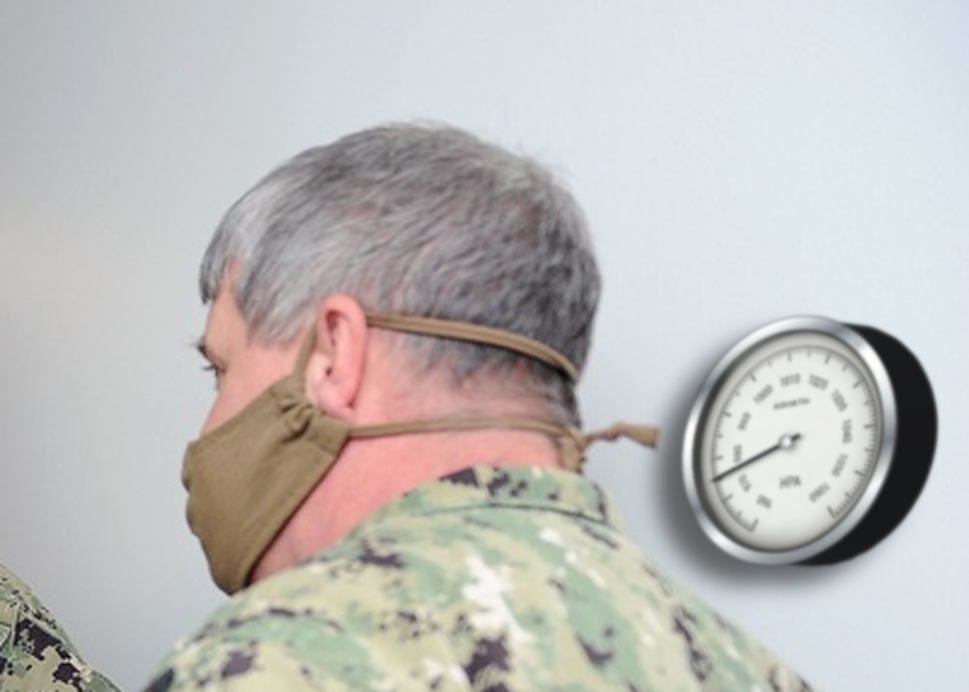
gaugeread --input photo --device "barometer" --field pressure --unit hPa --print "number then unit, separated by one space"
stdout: 975 hPa
